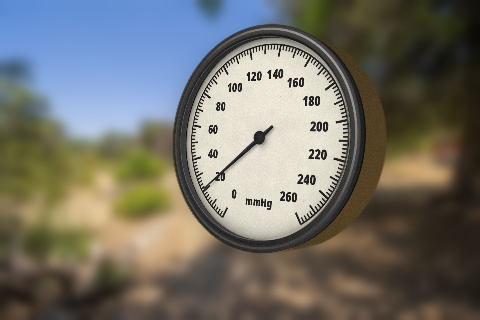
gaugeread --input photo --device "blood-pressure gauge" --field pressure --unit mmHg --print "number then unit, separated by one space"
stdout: 20 mmHg
